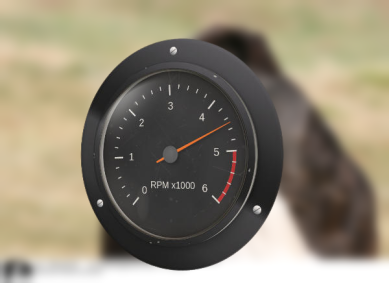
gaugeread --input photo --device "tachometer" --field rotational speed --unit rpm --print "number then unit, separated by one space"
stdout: 4500 rpm
